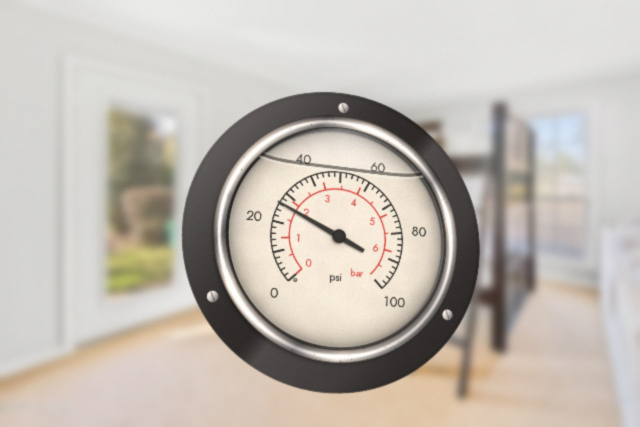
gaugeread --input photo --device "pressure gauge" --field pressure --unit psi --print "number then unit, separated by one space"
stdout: 26 psi
